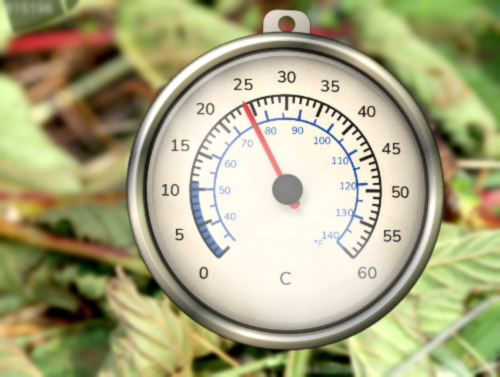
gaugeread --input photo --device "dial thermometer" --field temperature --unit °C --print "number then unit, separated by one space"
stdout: 24 °C
